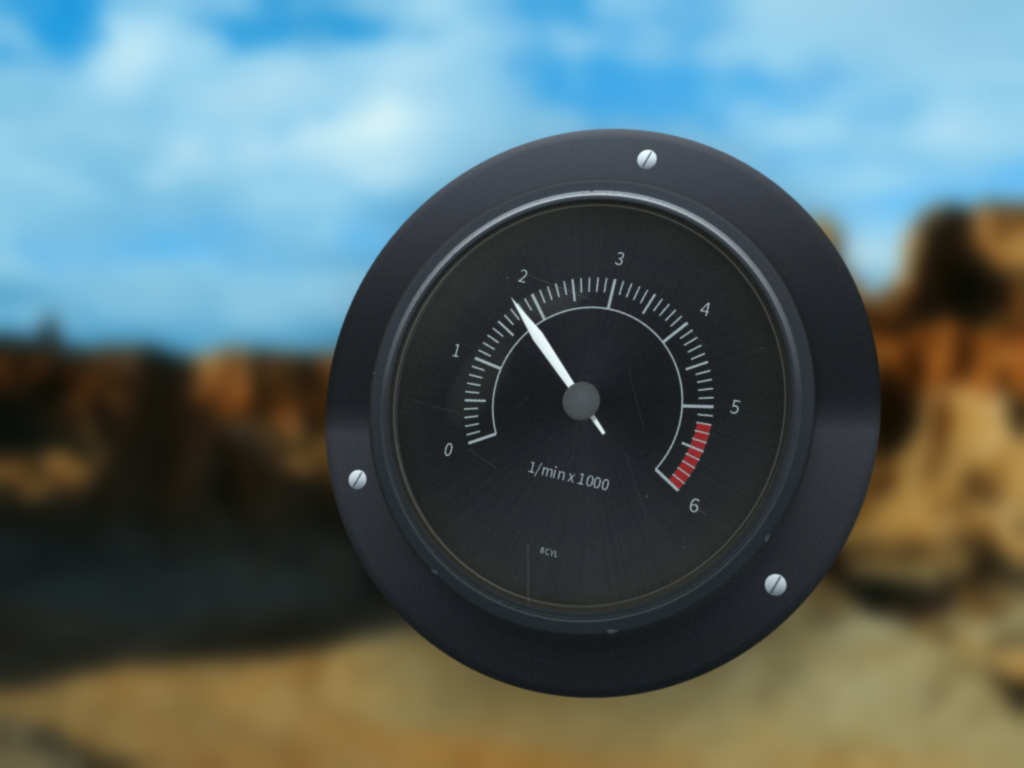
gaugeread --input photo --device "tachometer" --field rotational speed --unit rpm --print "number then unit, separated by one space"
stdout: 1800 rpm
